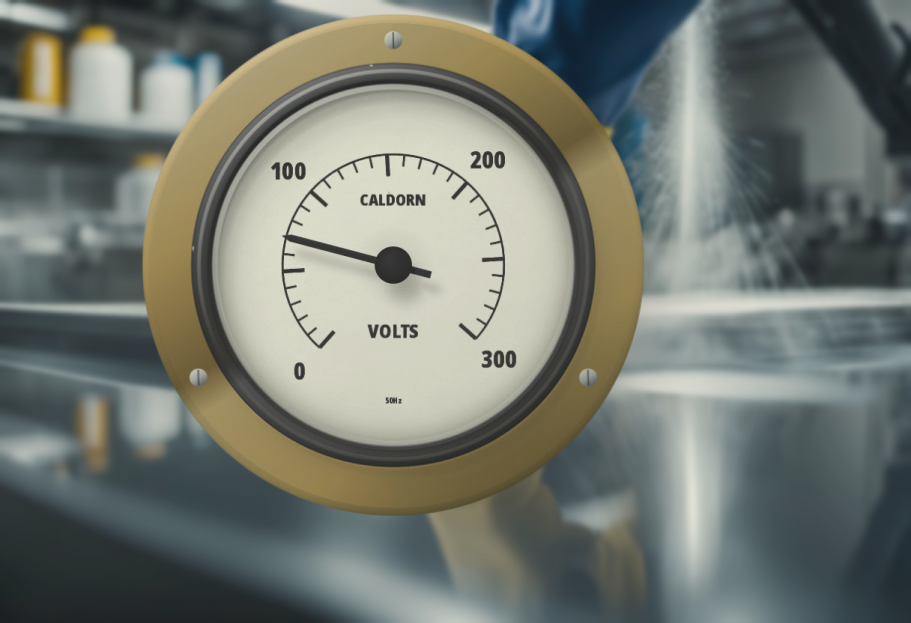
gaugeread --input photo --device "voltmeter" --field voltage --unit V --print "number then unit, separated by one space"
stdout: 70 V
